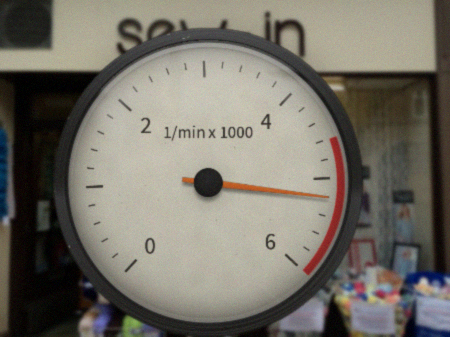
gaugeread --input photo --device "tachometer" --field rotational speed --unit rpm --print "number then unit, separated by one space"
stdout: 5200 rpm
